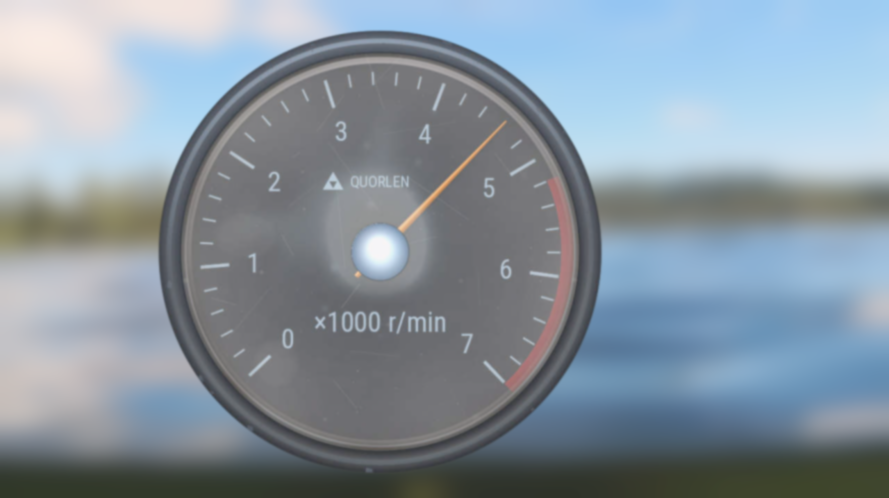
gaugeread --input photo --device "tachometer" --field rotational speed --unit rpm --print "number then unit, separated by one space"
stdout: 4600 rpm
